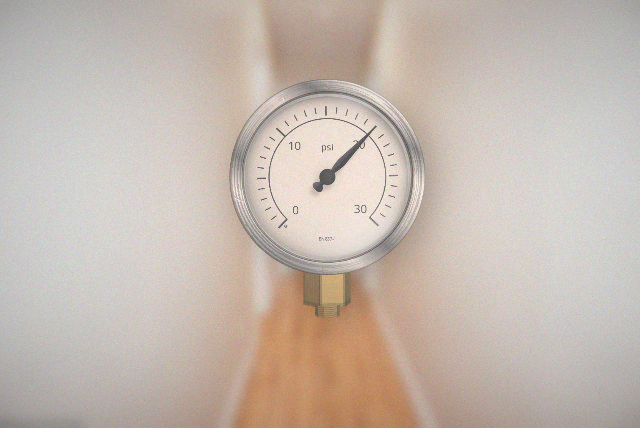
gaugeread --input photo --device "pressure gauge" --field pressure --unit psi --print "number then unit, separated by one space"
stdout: 20 psi
